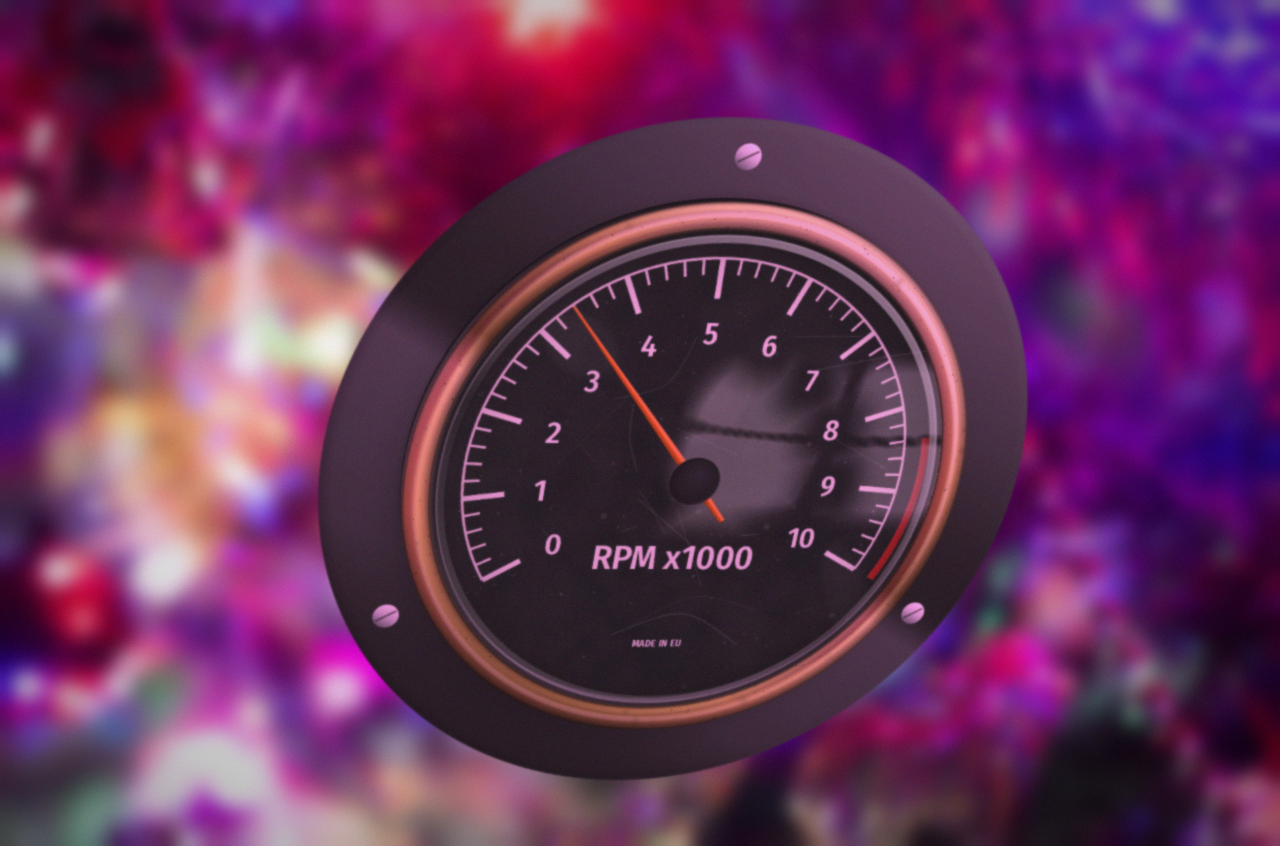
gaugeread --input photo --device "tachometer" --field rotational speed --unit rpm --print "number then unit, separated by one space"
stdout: 3400 rpm
